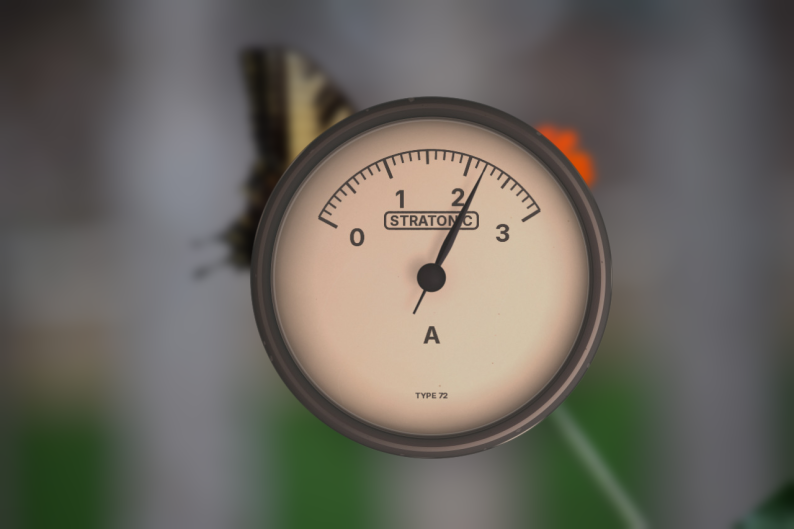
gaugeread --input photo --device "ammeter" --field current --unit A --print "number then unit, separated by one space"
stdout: 2.2 A
